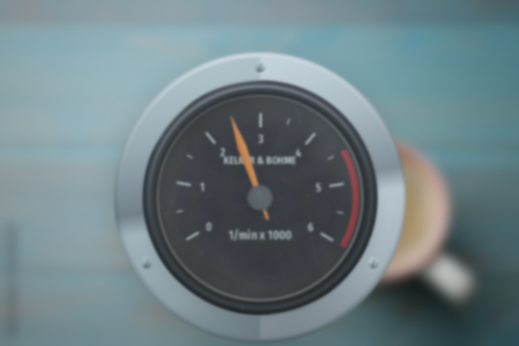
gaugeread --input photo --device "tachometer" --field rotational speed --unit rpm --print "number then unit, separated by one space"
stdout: 2500 rpm
